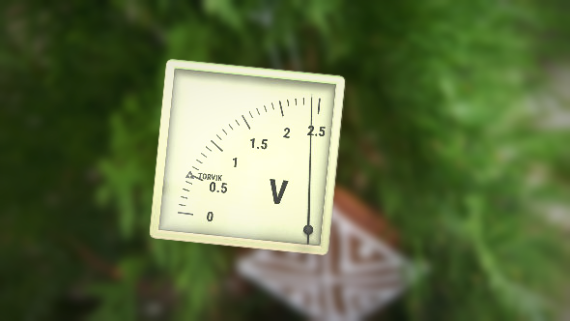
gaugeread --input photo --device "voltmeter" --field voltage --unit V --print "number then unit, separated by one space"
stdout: 2.4 V
